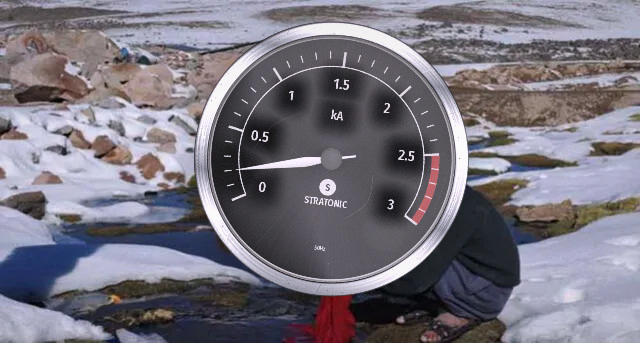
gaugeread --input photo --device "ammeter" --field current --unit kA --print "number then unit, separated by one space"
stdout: 0.2 kA
